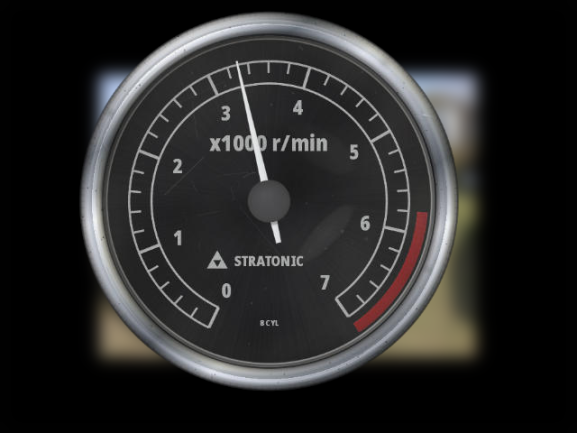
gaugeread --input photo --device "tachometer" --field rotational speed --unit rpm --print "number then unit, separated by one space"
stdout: 3300 rpm
